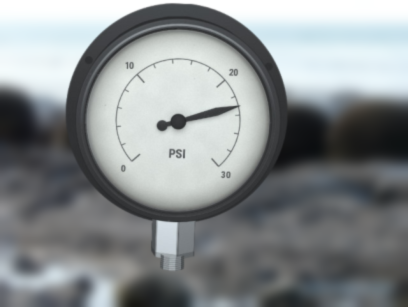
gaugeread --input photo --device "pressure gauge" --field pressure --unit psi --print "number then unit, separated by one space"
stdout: 23 psi
